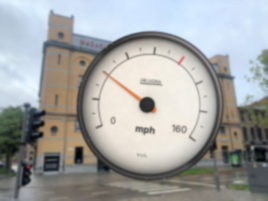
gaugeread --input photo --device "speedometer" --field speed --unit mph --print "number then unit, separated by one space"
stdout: 40 mph
